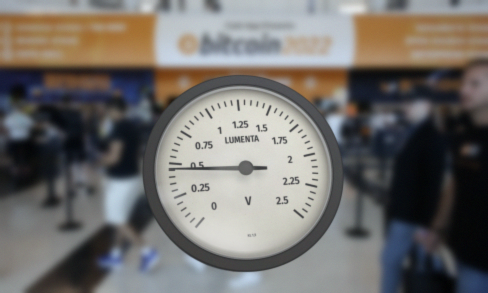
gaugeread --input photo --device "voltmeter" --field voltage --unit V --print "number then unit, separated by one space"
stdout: 0.45 V
